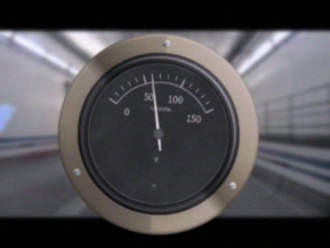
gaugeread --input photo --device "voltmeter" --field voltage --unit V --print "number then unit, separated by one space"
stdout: 60 V
